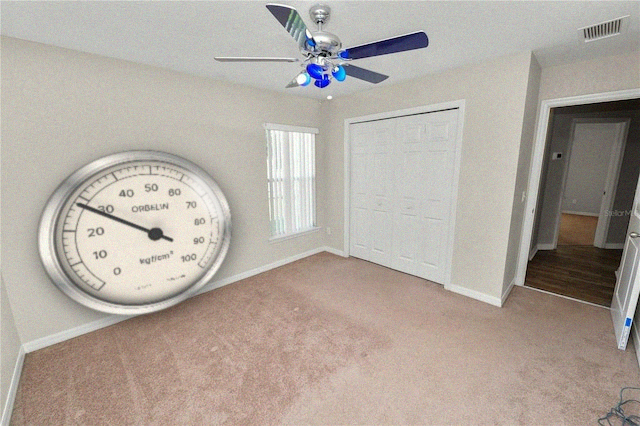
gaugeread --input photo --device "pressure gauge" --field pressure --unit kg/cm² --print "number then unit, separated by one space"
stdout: 28 kg/cm²
